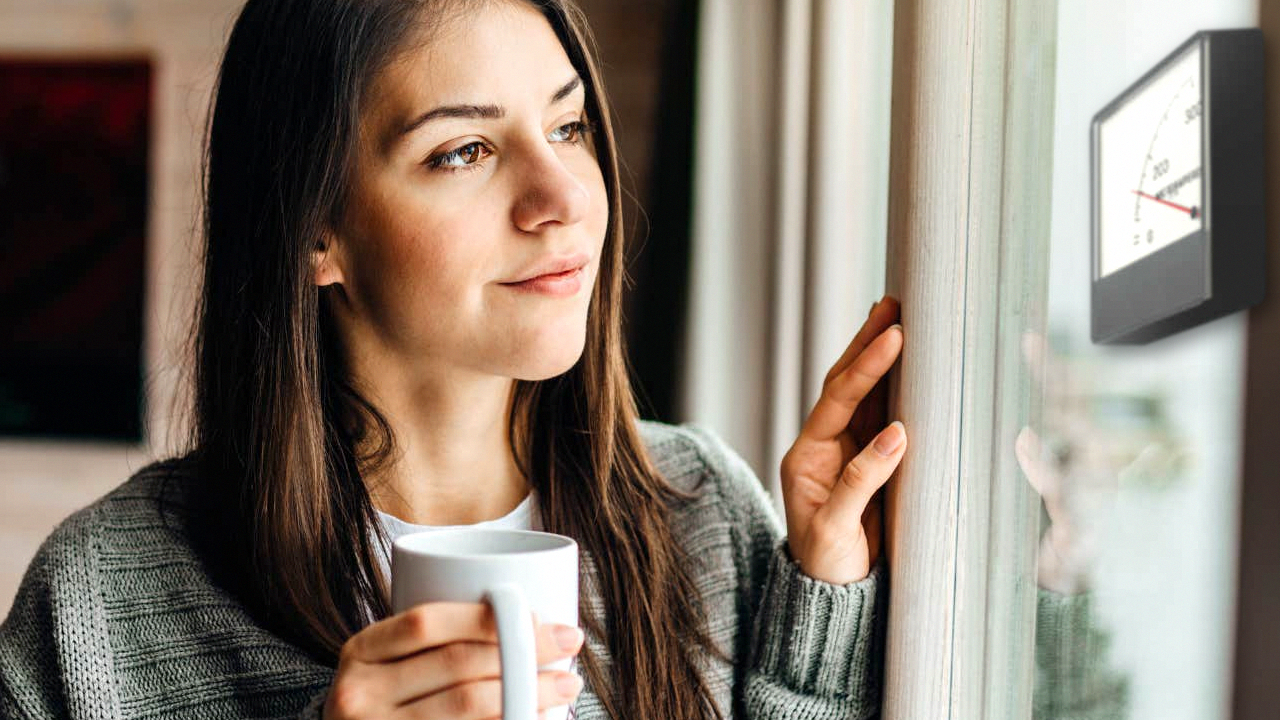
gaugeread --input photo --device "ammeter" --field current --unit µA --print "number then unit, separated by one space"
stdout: 150 µA
